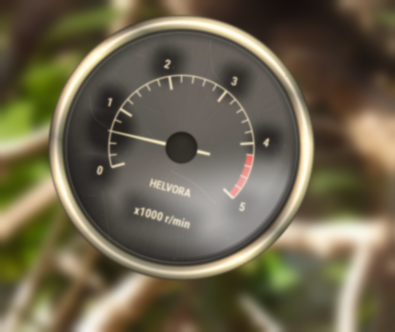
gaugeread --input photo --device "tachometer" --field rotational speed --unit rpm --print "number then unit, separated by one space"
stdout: 600 rpm
